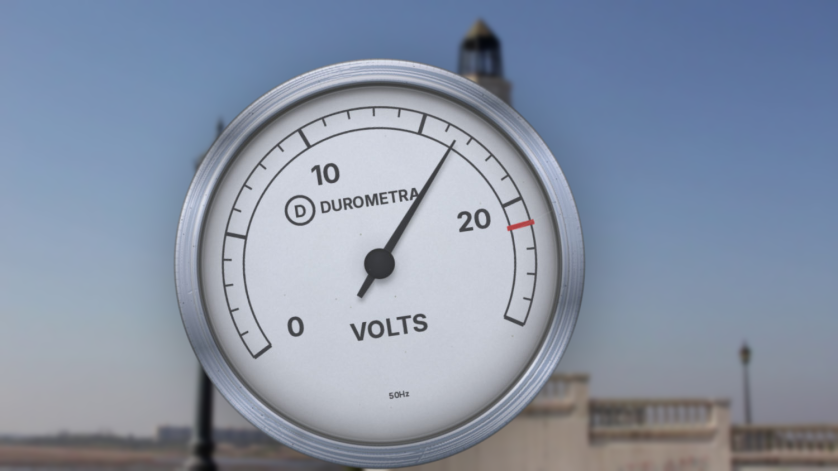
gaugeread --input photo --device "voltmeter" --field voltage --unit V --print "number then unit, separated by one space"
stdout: 16.5 V
